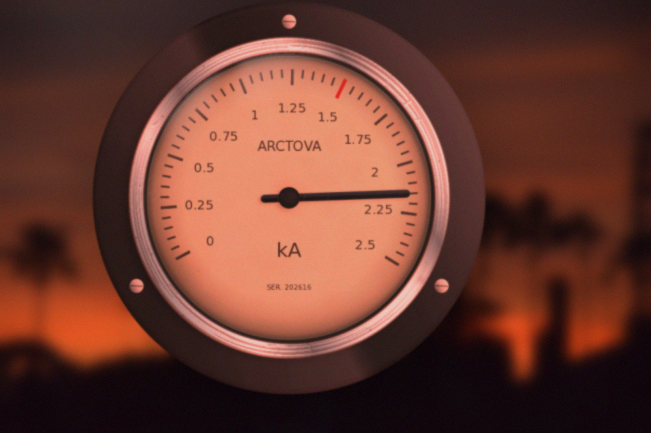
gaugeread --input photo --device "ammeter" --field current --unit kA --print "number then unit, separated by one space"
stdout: 2.15 kA
